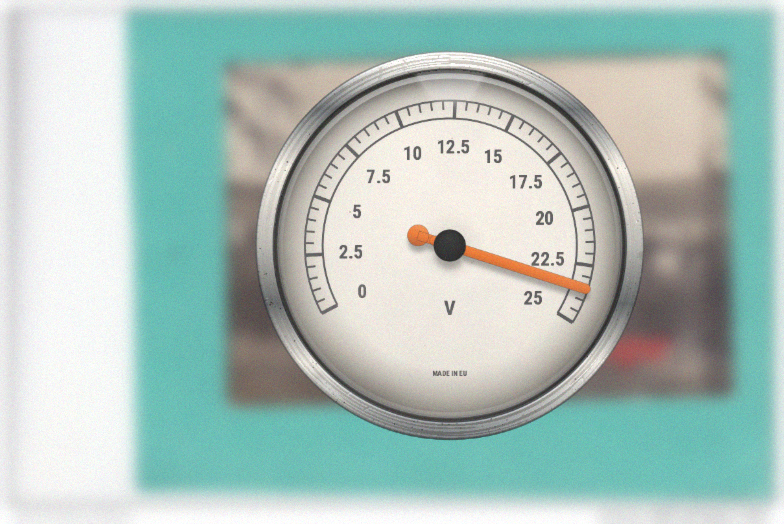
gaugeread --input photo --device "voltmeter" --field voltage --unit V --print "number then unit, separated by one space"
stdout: 23.5 V
